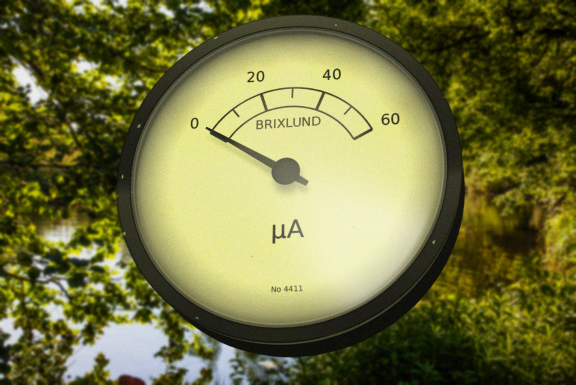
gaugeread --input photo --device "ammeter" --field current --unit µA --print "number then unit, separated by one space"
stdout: 0 µA
